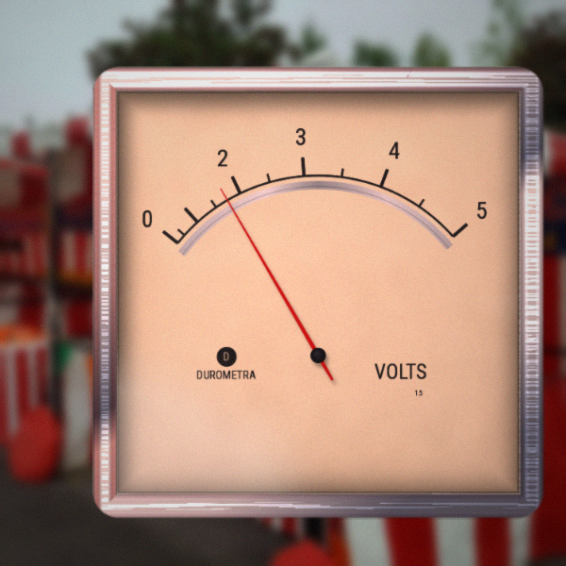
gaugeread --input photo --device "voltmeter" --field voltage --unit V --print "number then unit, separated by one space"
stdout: 1.75 V
